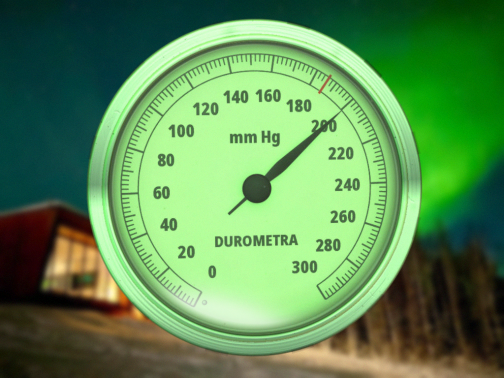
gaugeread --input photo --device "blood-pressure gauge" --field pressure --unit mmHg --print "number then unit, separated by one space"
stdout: 200 mmHg
